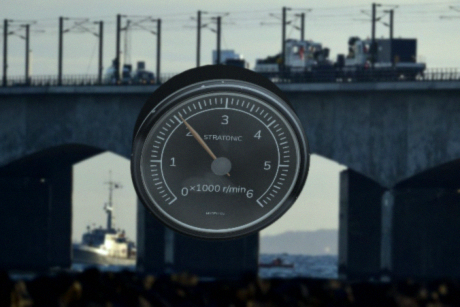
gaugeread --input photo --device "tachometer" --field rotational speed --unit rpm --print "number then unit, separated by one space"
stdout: 2100 rpm
